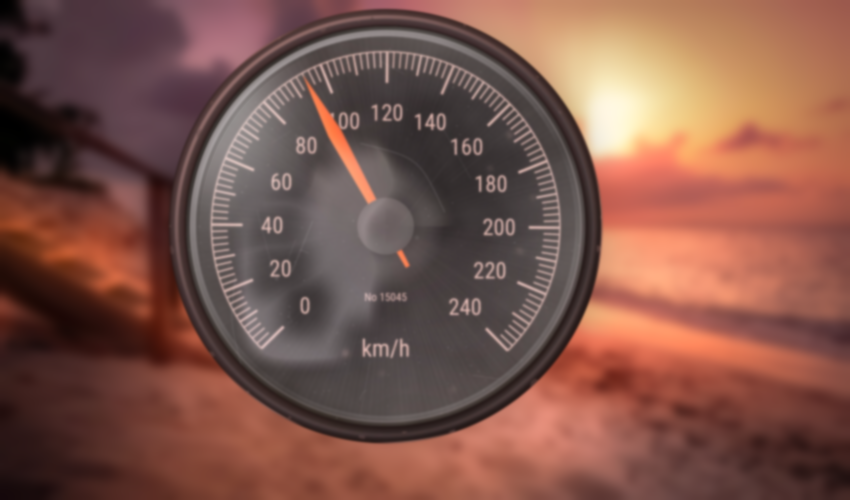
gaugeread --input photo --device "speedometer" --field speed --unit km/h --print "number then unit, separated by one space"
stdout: 94 km/h
